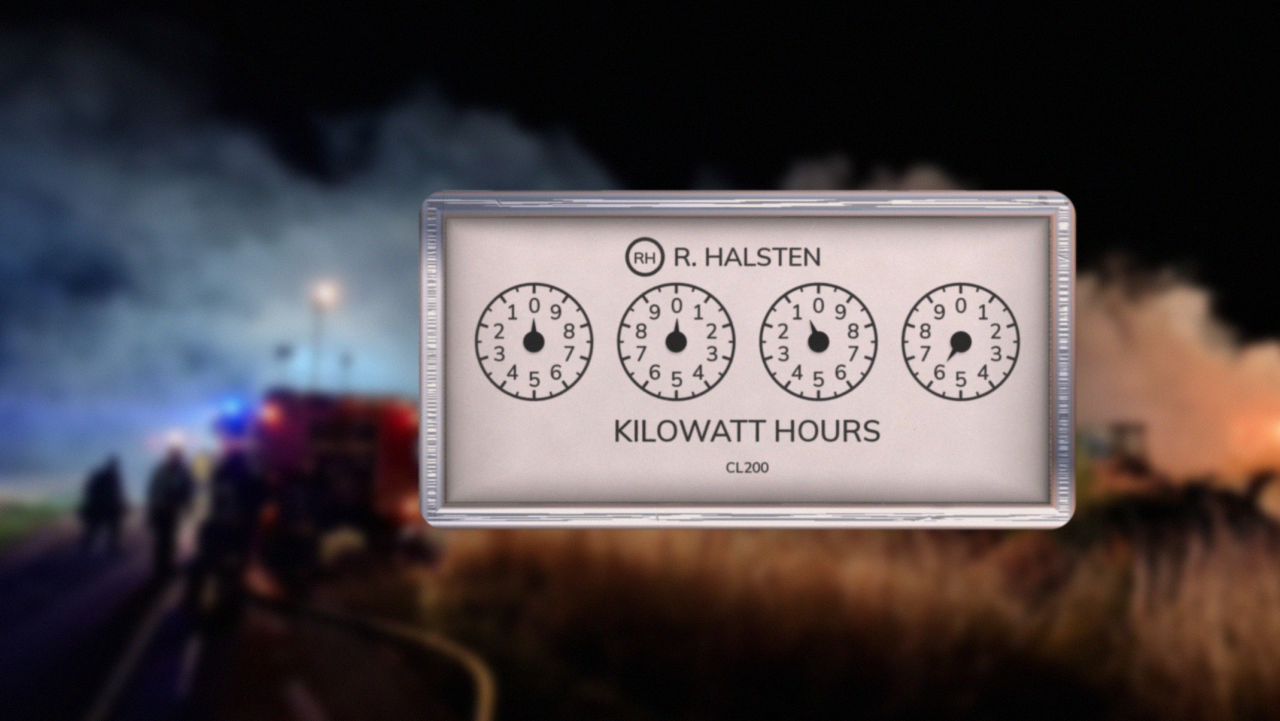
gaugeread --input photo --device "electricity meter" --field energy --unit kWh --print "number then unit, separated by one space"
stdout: 6 kWh
